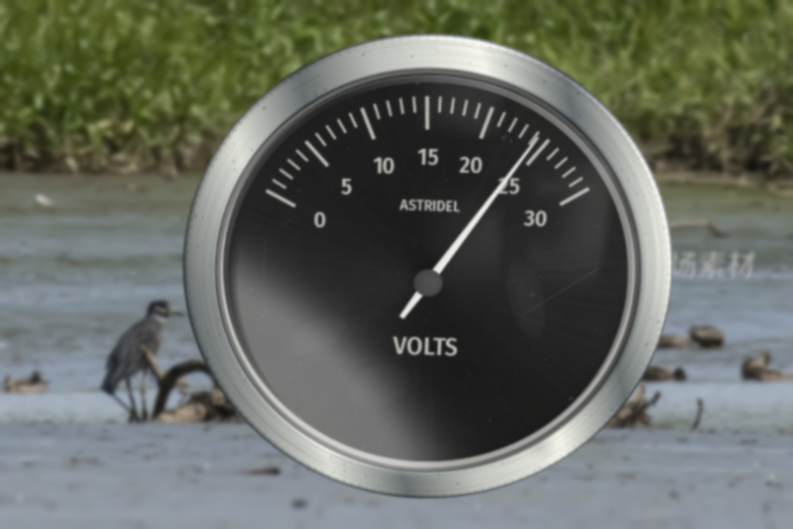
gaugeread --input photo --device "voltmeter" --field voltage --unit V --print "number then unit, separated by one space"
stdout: 24 V
